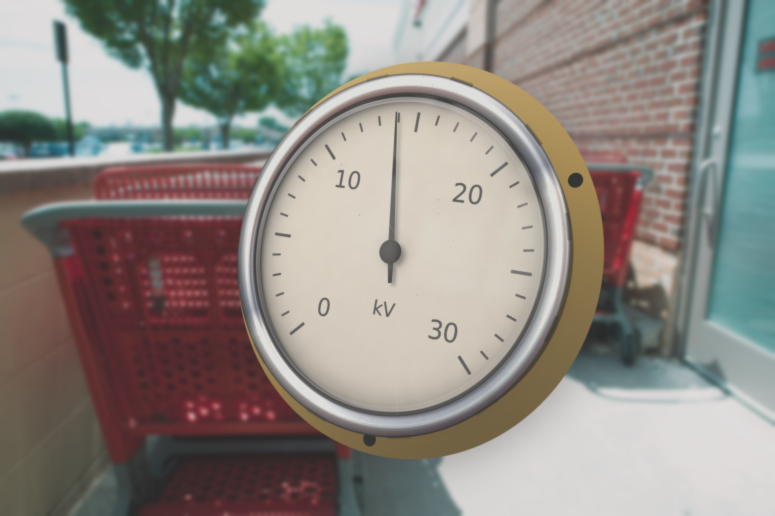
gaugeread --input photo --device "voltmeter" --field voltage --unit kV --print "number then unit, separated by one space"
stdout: 14 kV
